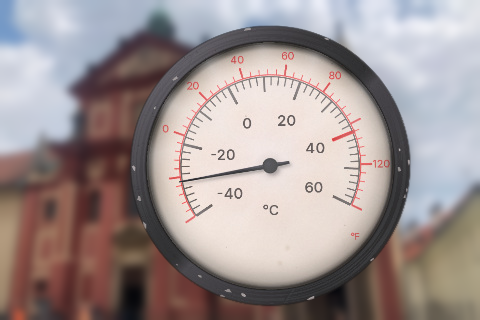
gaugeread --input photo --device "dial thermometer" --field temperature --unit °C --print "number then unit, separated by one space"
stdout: -30 °C
